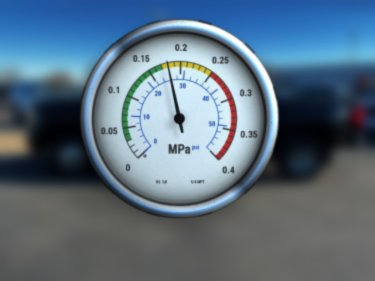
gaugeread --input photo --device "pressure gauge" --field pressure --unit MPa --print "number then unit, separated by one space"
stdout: 0.18 MPa
